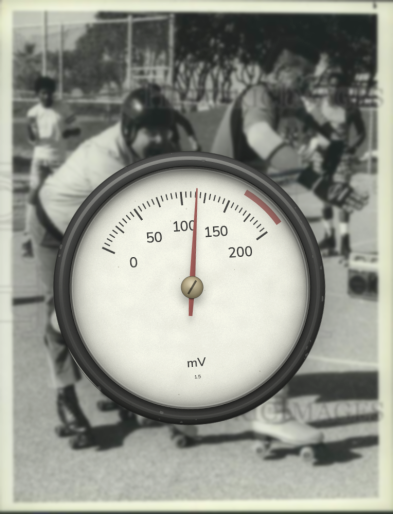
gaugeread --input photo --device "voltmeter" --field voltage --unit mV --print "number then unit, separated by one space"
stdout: 115 mV
